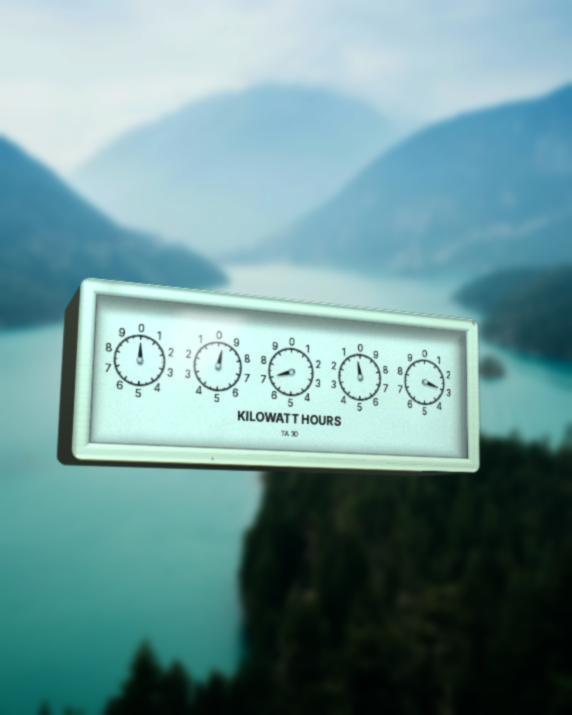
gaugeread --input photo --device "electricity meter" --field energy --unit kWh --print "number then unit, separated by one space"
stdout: 99703 kWh
